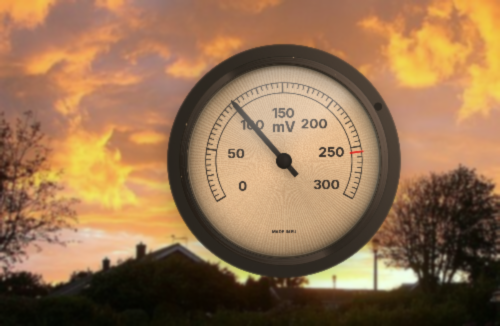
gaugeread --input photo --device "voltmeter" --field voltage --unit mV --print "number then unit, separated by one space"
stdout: 100 mV
